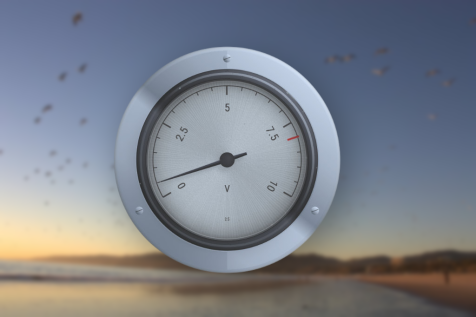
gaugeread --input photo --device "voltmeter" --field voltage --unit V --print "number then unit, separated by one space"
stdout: 0.5 V
